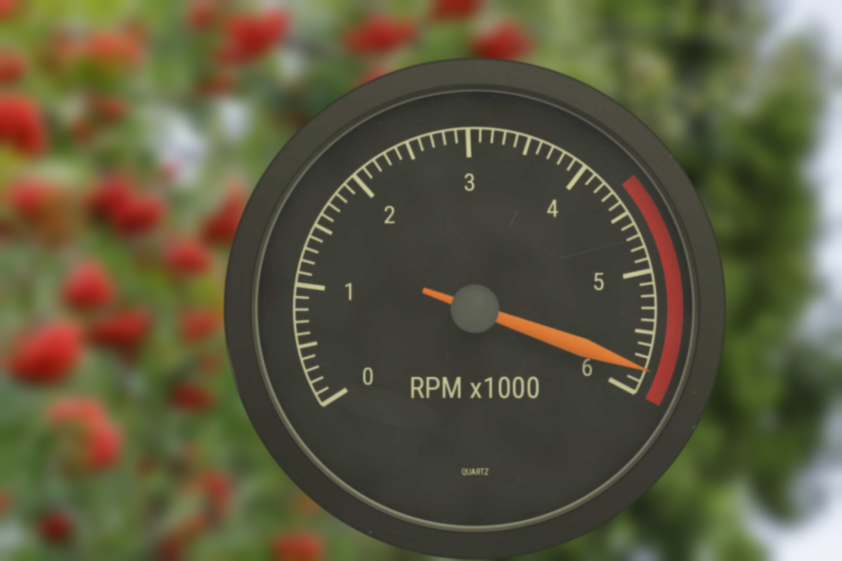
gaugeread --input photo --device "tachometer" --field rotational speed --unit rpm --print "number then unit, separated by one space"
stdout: 5800 rpm
